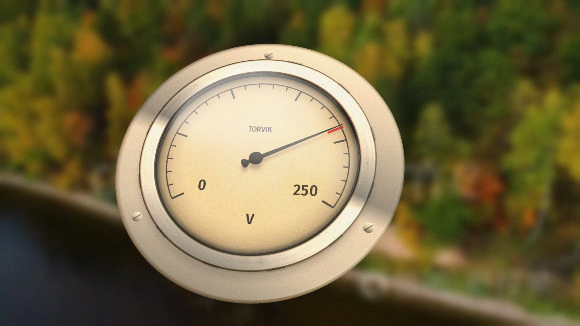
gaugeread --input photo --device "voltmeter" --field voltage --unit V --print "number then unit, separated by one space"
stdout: 190 V
